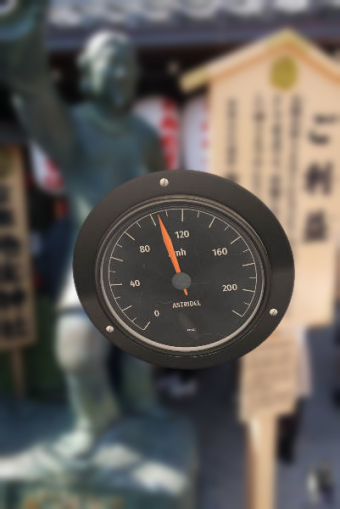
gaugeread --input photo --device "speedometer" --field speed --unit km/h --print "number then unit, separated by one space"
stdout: 105 km/h
